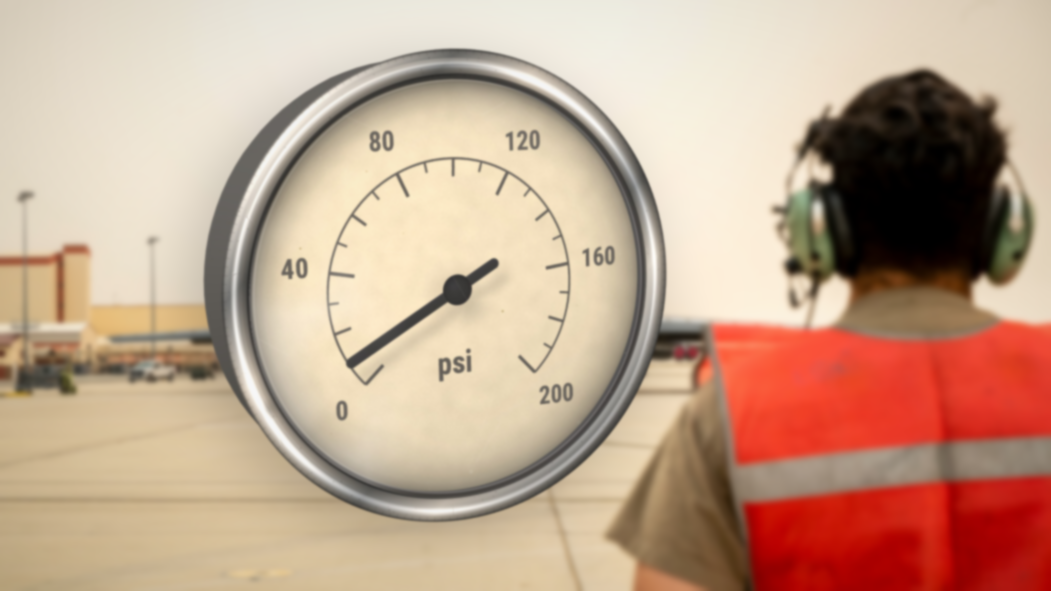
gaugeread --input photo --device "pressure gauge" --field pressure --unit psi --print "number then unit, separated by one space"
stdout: 10 psi
